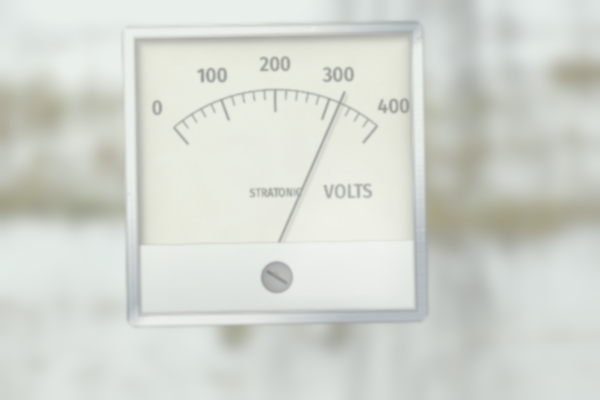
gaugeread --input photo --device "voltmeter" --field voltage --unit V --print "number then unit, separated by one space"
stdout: 320 V
